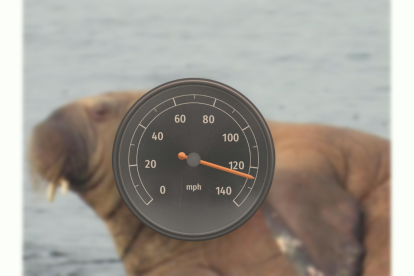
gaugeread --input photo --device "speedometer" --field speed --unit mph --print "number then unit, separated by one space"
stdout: 125 mph
